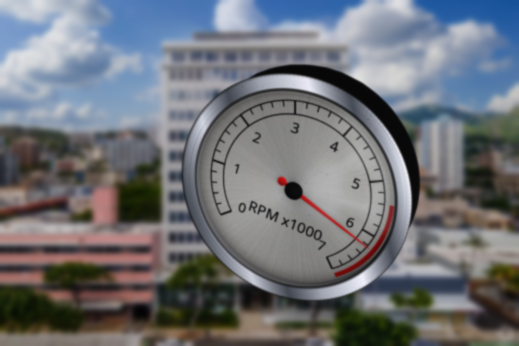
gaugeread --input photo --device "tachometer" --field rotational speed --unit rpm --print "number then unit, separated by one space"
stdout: 6200 rpm
